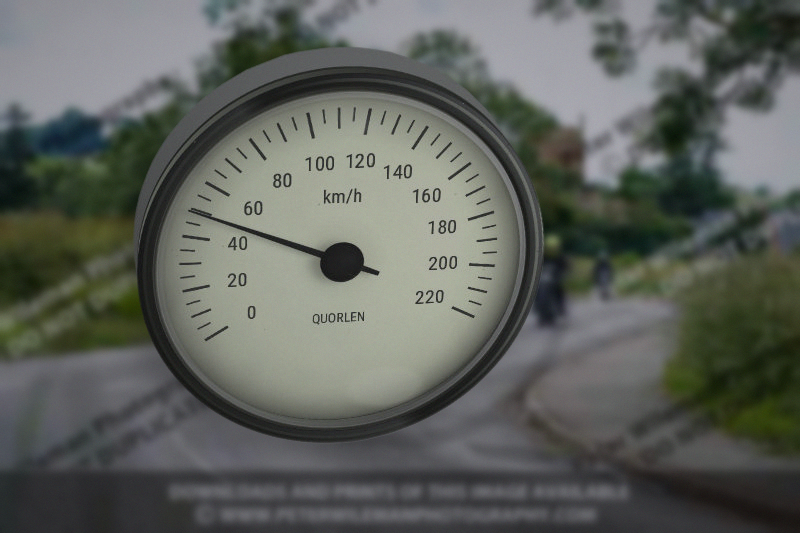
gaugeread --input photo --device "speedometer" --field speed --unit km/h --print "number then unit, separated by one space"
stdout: 50 km/h
